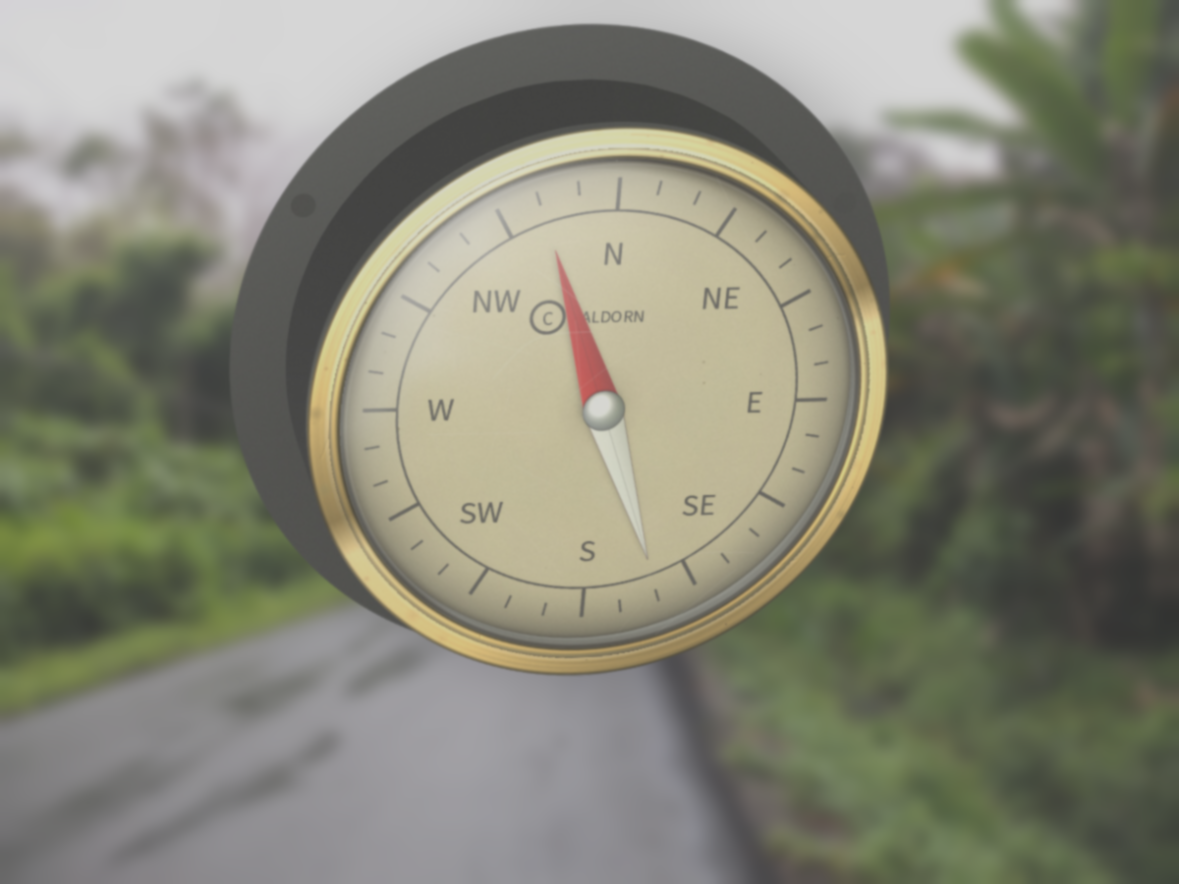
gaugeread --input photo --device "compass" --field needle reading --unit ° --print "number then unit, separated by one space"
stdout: 340 °
